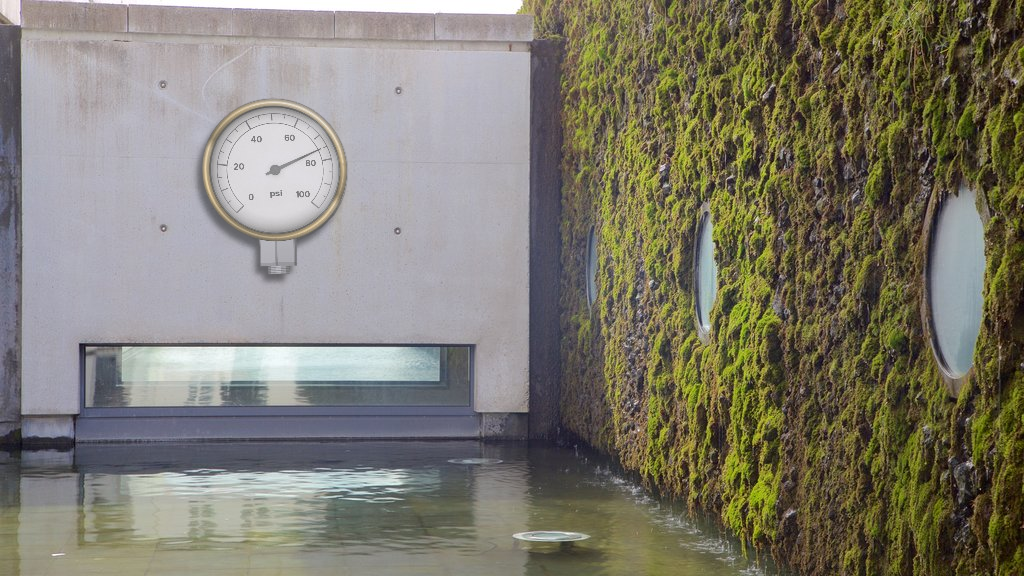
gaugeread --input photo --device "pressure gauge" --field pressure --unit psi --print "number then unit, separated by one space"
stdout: 75 psi
